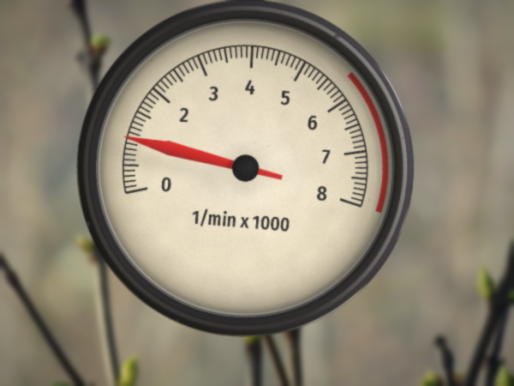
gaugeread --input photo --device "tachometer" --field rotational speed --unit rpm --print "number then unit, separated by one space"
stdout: 1000 rpm
